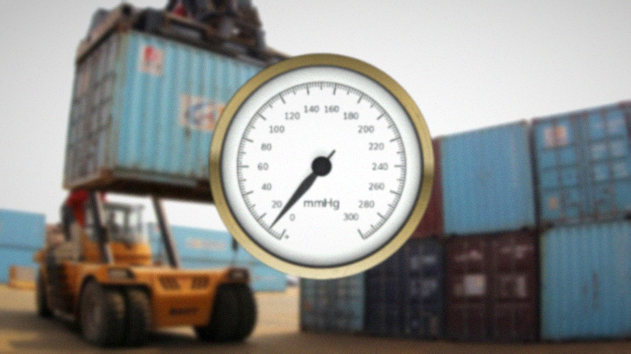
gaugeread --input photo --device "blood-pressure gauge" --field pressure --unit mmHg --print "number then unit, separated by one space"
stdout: 10 mmHg
